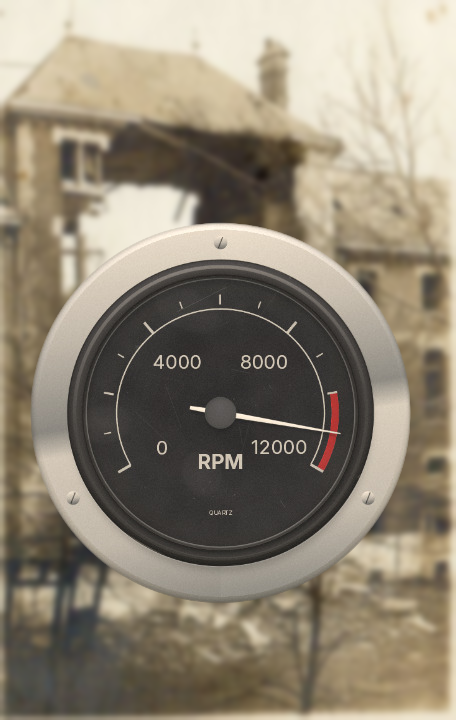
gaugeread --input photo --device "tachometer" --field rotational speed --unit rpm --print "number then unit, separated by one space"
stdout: 11000 rpm
